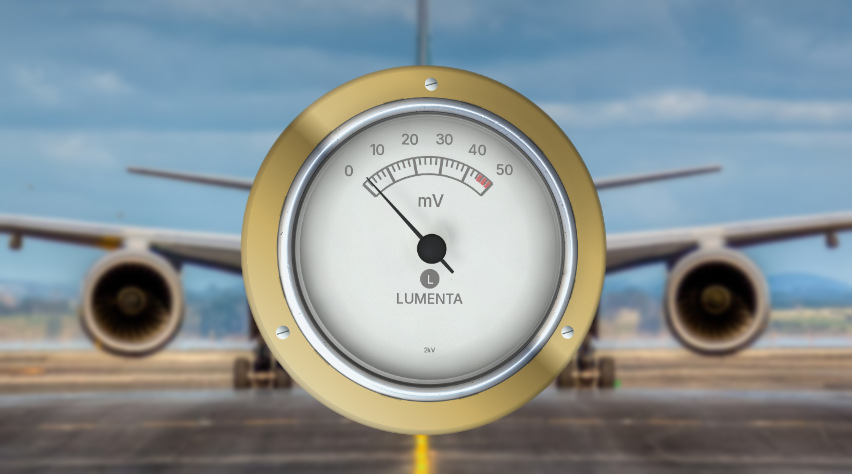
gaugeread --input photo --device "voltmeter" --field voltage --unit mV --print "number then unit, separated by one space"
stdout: 2 mV
